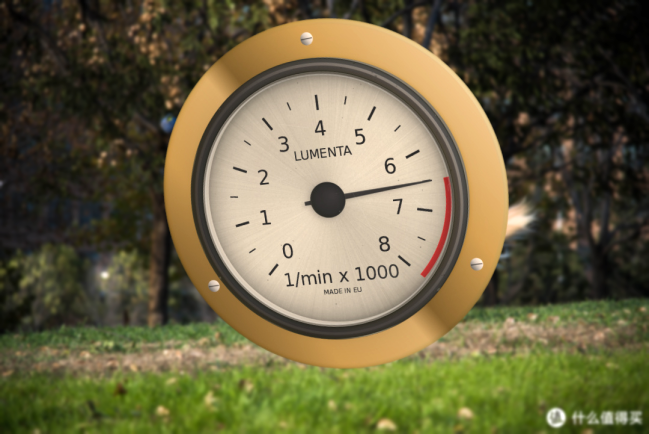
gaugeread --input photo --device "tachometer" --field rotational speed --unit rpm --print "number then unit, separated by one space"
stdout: 6500 rpm
